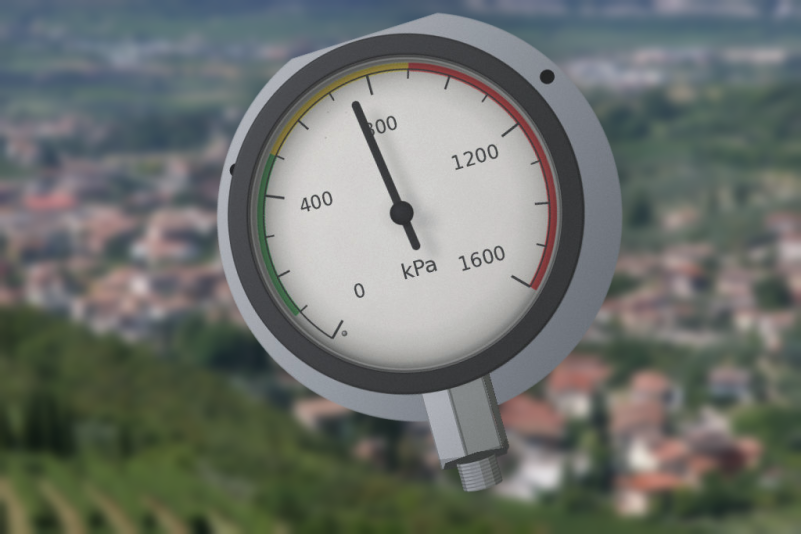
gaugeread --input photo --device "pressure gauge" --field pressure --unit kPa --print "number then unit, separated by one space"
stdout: 750 kPa
